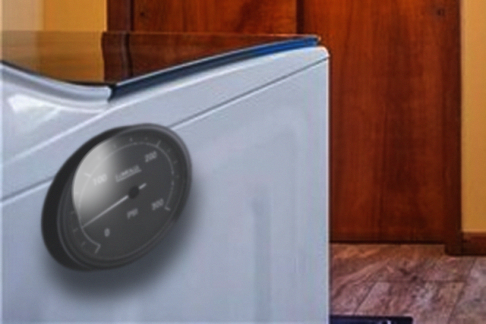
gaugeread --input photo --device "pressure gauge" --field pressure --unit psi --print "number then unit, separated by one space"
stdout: 40 psi
